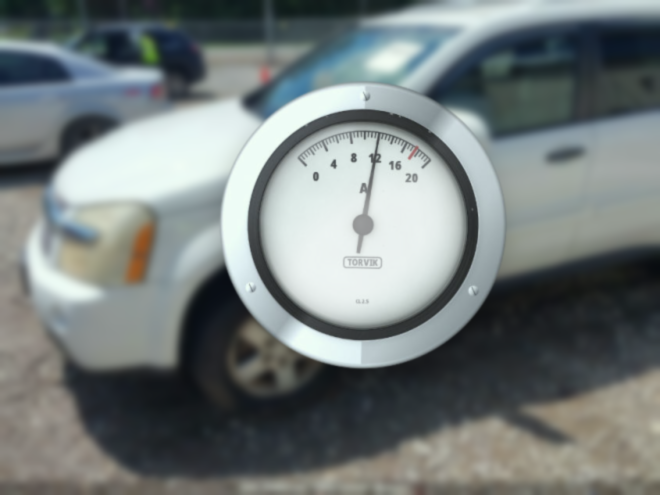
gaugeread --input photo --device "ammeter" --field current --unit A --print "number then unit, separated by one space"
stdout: 12 A
